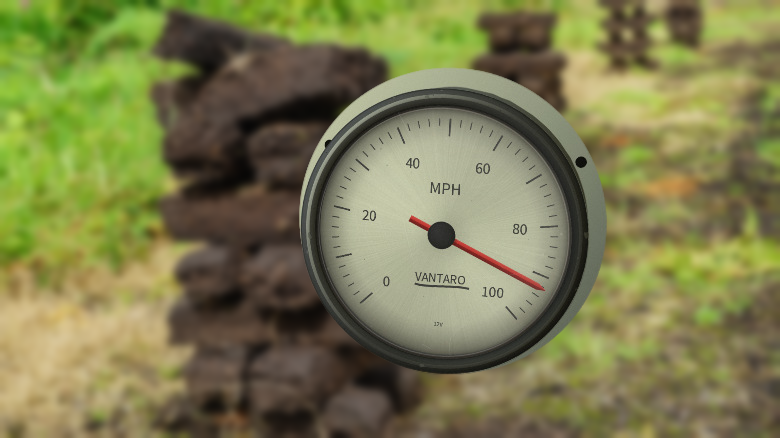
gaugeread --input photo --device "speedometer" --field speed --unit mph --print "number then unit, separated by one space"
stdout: 92 mph
